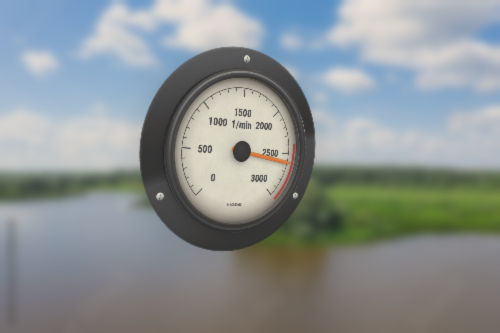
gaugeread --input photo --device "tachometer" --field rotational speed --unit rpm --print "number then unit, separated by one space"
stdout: 2600 rpm
